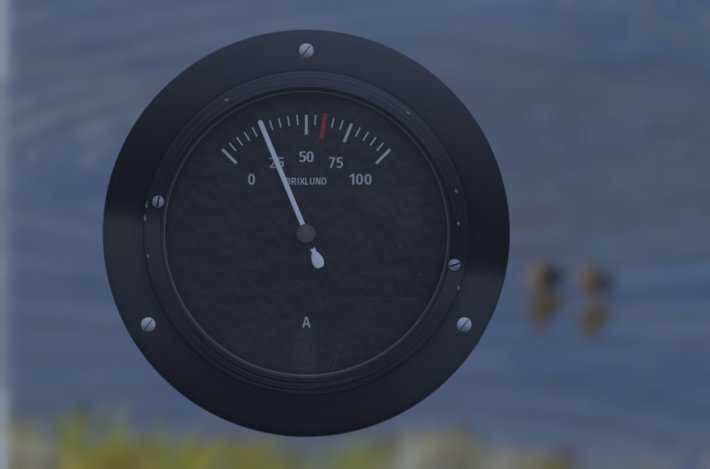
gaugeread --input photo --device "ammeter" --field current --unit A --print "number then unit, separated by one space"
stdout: 25 A
